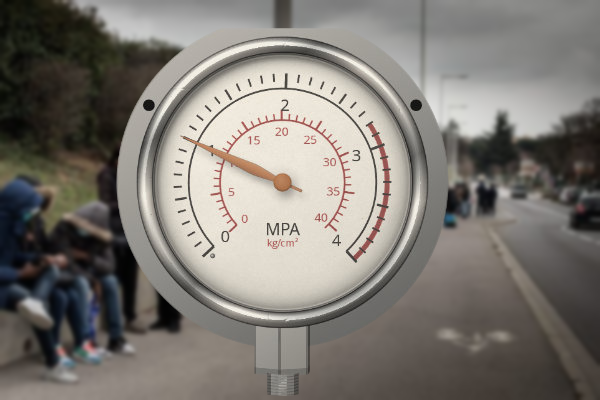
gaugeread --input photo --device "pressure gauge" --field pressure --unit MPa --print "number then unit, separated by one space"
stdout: 1 MPa
